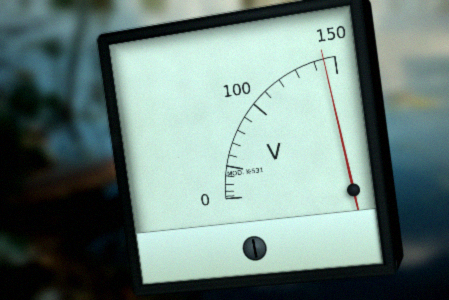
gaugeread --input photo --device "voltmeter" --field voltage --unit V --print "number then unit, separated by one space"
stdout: 145 V
